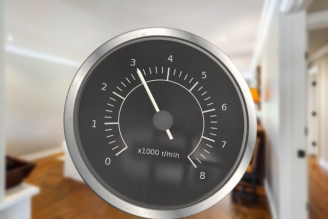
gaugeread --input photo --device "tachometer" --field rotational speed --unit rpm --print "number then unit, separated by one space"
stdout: 3000 rpm
